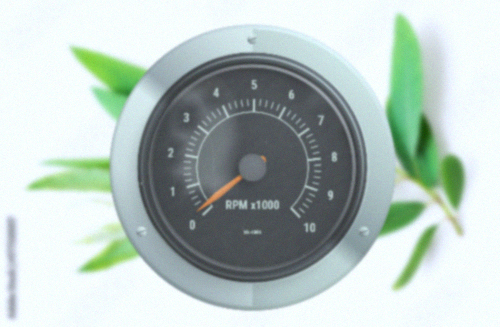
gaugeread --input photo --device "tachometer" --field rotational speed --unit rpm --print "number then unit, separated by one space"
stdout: 200 rpm
